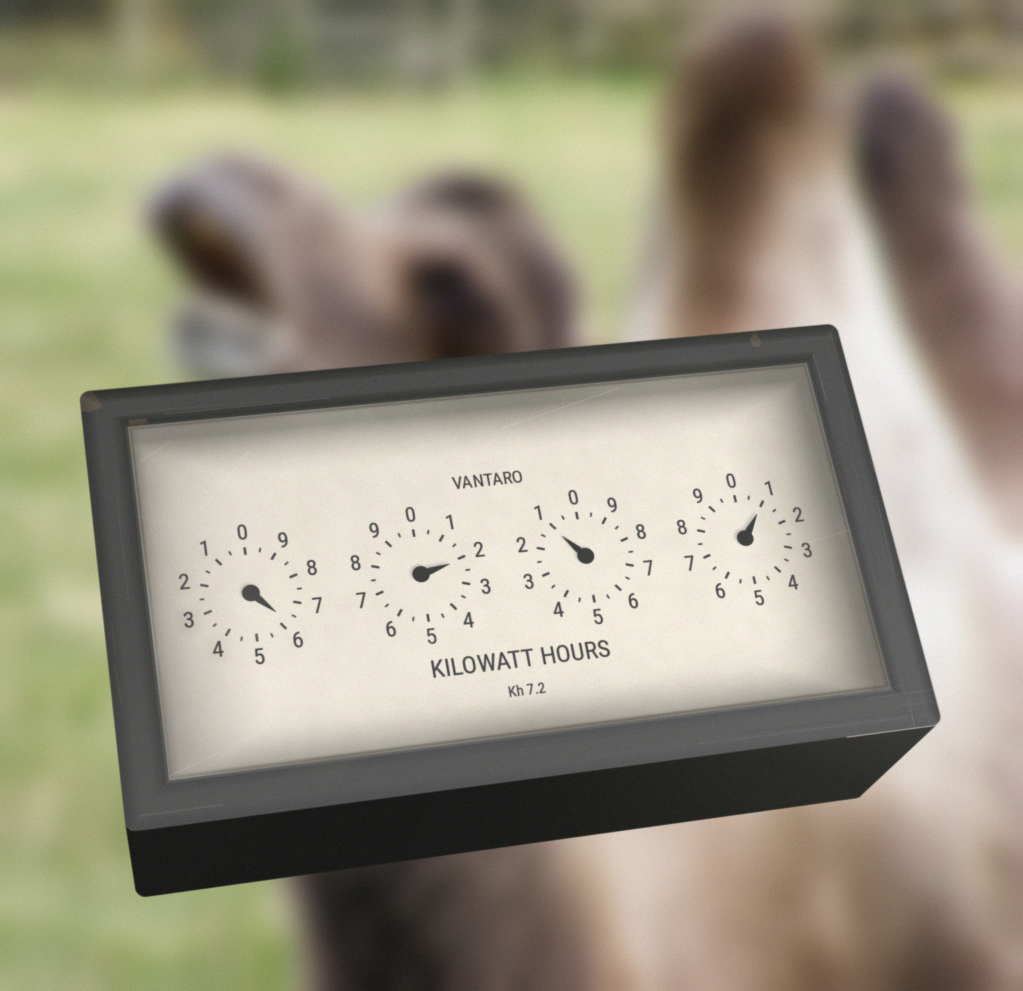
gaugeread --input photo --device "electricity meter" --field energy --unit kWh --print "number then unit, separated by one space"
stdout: 6211 kWh
